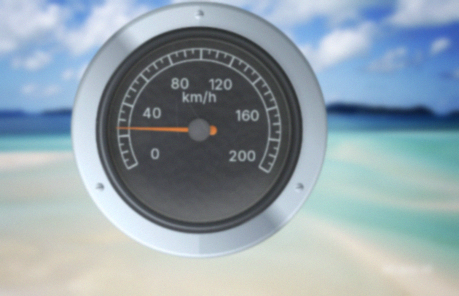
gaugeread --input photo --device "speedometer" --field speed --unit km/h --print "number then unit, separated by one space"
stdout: 25 km/h
